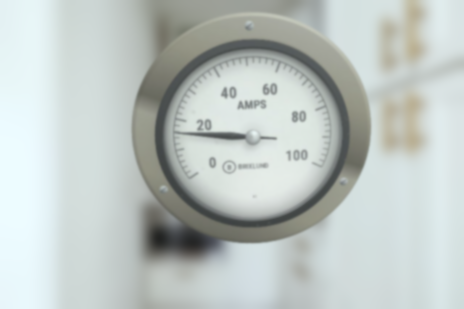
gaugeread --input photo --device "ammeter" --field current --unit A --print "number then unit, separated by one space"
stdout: 16 A
